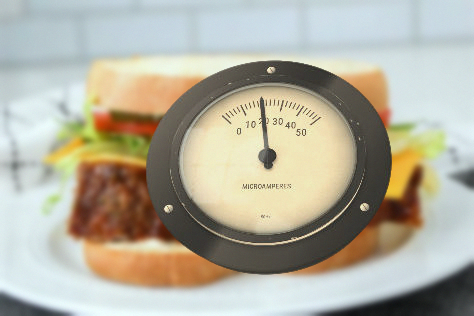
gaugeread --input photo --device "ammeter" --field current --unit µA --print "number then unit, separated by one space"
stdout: 20 µA
